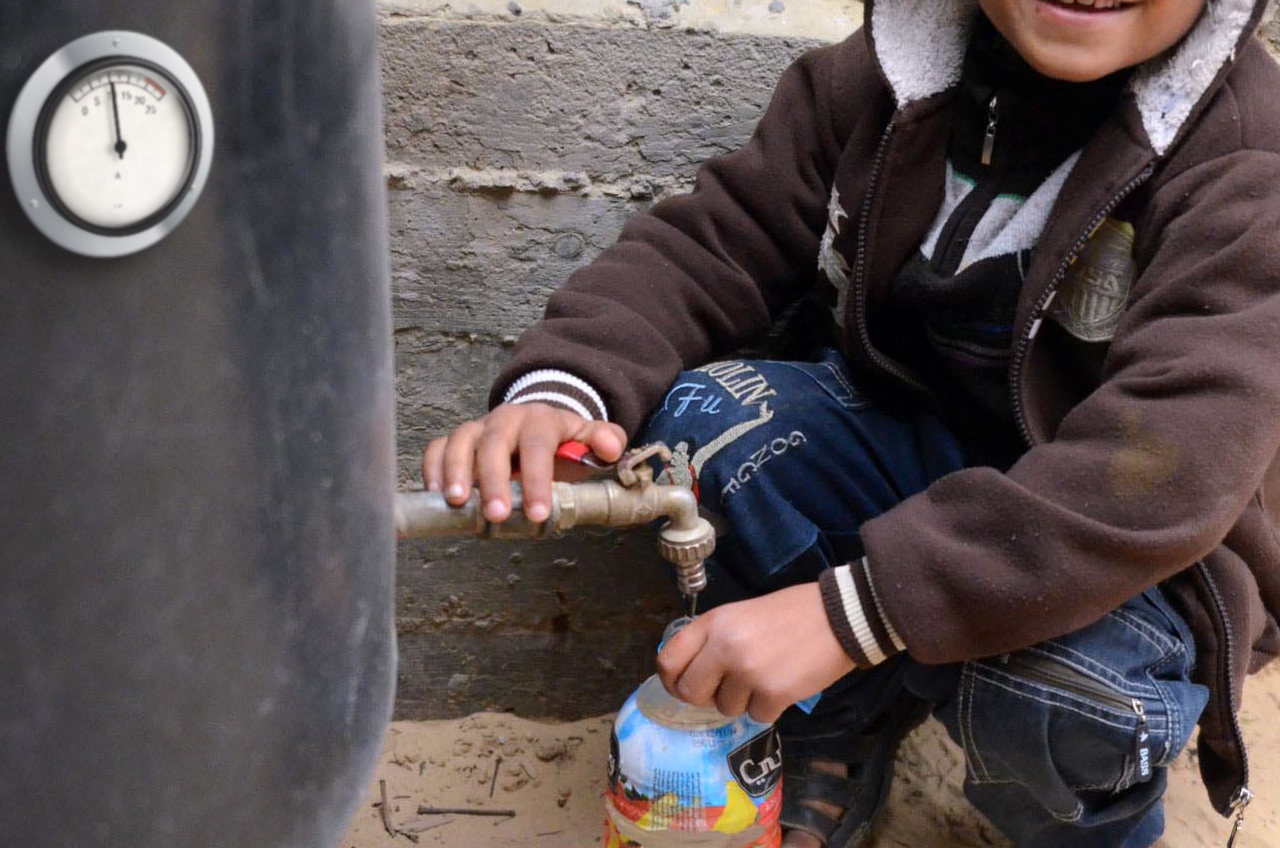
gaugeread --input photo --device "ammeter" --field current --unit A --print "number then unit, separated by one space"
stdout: 10 A
